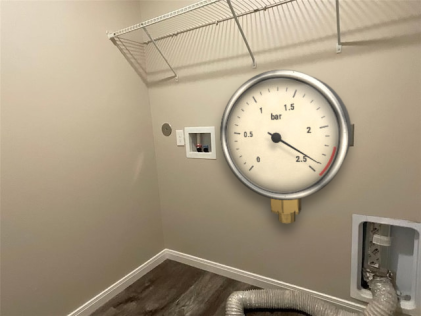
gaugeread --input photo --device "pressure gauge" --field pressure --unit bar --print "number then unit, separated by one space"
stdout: 2.4 bar
